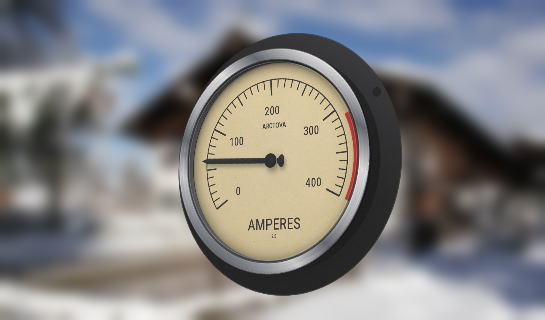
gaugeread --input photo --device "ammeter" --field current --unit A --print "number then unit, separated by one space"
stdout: 60 A
